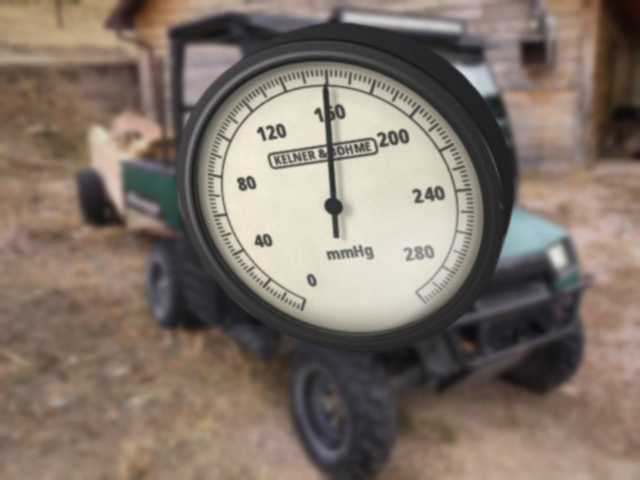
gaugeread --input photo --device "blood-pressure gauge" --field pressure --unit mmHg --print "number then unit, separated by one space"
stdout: 160 mmHg
